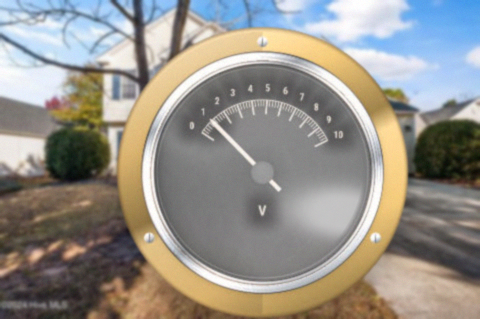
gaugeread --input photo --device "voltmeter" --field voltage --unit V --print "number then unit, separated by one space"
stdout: 1 V
